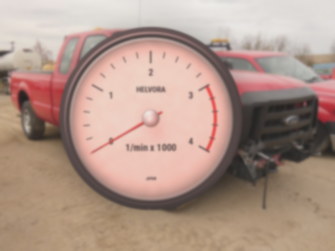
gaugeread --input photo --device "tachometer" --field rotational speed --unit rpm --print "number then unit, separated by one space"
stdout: 0 rpm
